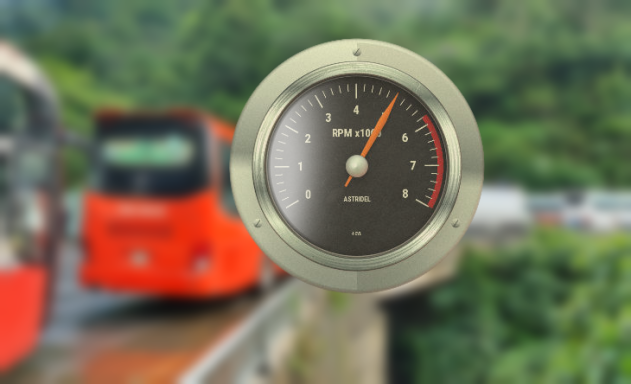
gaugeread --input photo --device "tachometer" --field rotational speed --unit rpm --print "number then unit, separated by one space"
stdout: 5000 rpm
